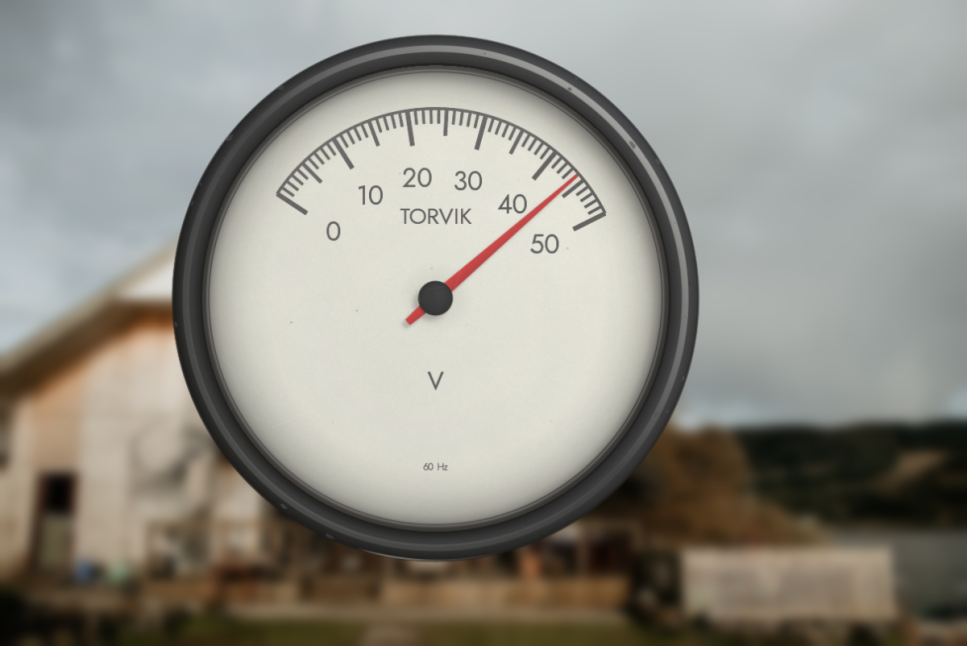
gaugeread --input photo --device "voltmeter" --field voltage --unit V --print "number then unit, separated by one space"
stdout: 44 V
